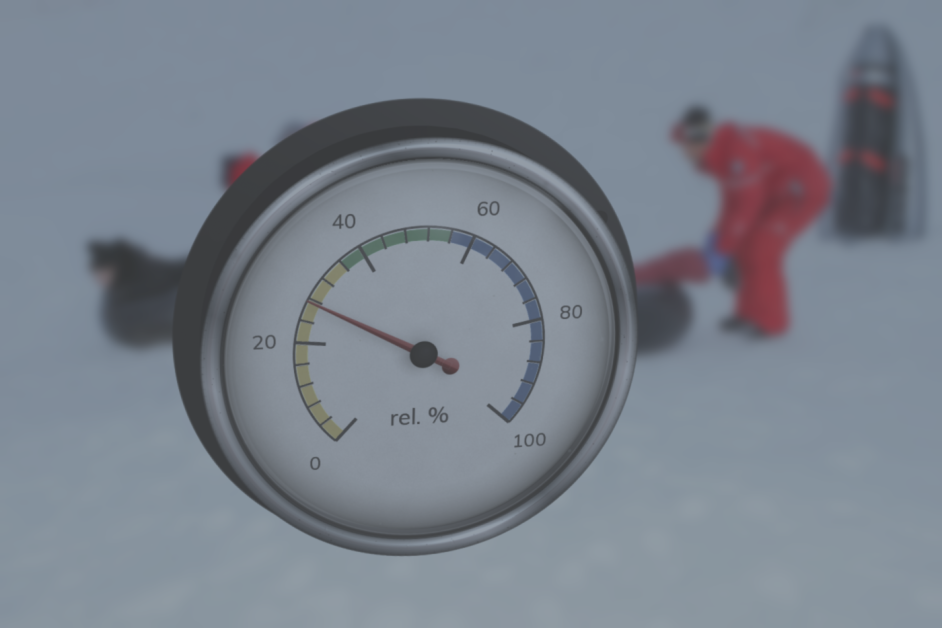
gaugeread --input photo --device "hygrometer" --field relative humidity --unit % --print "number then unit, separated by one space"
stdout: 28 %
